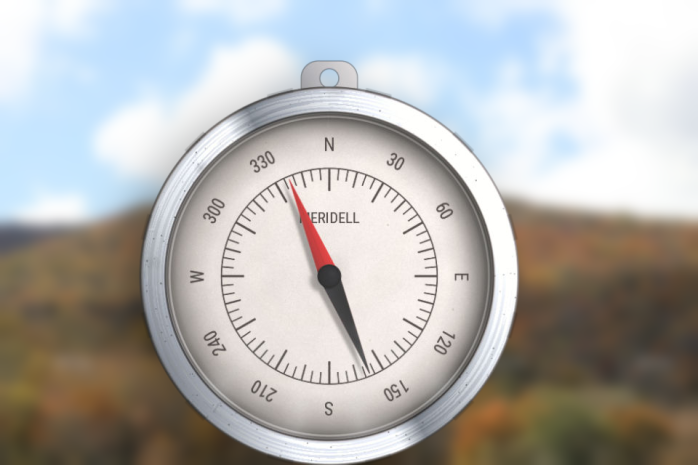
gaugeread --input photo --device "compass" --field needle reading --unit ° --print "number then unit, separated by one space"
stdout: 337.5 °
